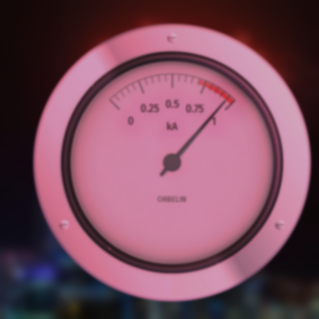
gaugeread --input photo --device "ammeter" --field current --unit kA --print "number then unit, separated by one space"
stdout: 0.95 kA
